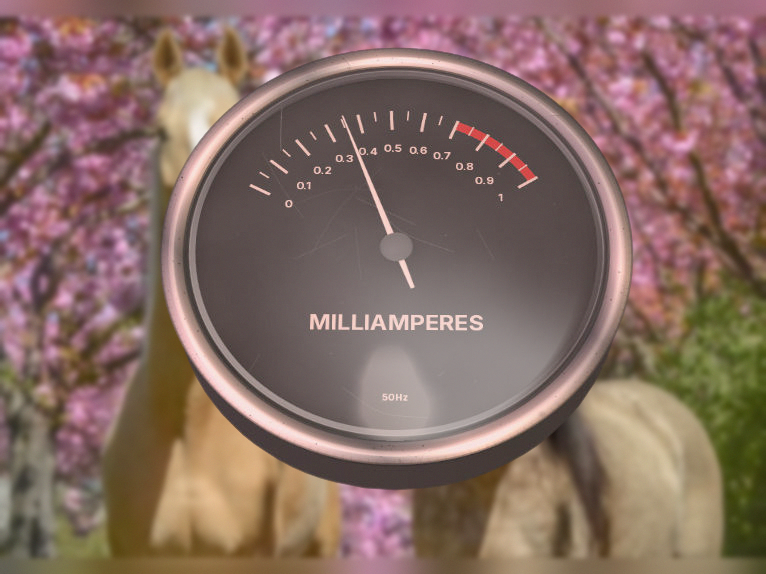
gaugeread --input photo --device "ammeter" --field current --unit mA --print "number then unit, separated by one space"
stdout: 0.35 mA
